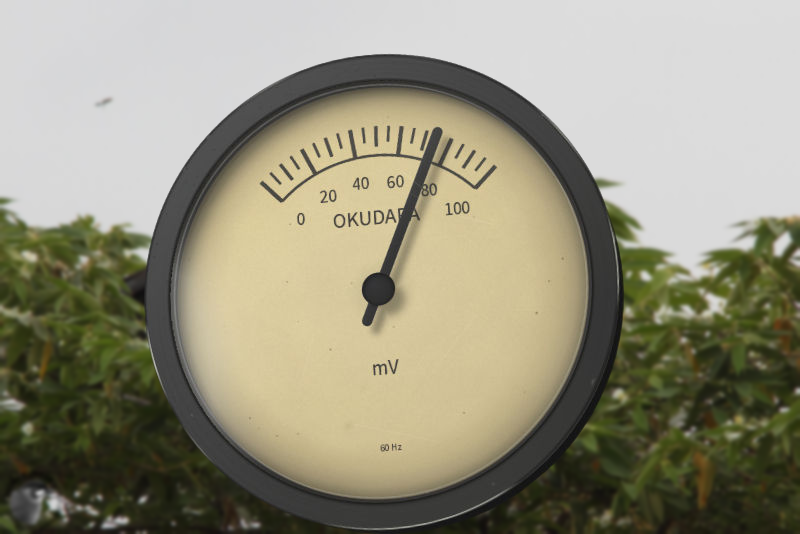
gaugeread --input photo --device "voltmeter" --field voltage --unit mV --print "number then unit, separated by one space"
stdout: 75 mV
